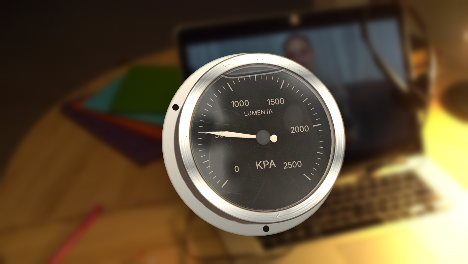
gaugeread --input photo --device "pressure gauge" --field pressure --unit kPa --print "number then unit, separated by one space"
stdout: 500 kPa
